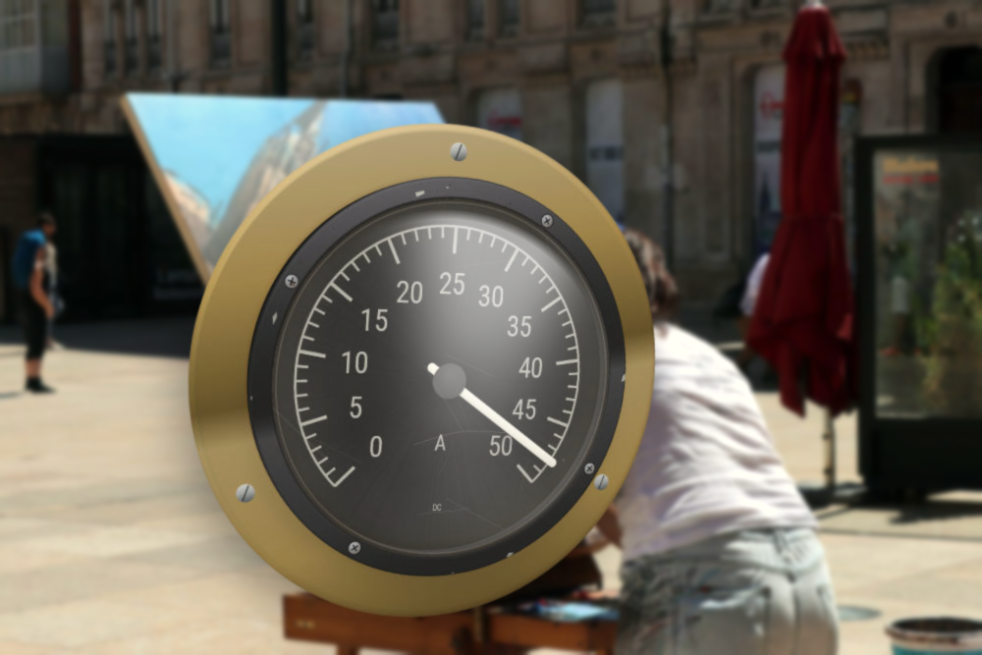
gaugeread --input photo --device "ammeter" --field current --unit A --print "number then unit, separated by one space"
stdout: 48 A
